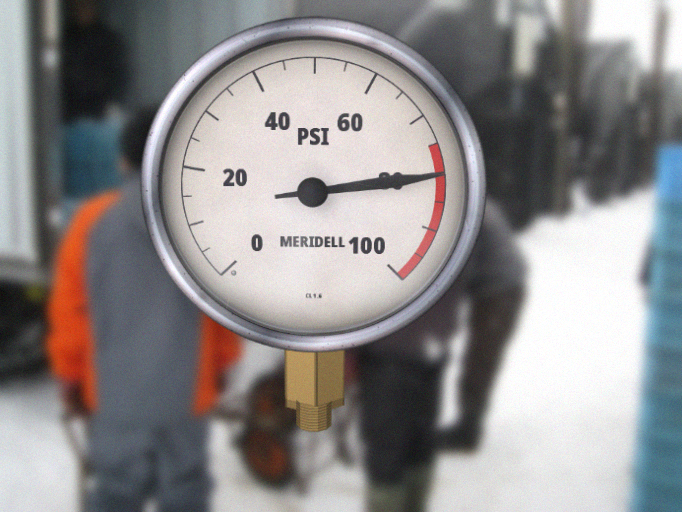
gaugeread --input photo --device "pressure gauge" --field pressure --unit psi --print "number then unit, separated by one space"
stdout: 80 psi
